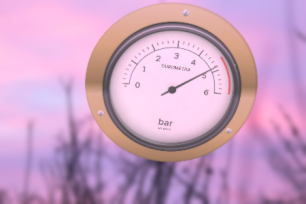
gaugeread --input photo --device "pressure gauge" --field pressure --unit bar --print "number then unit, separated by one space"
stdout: 4.8 bar
